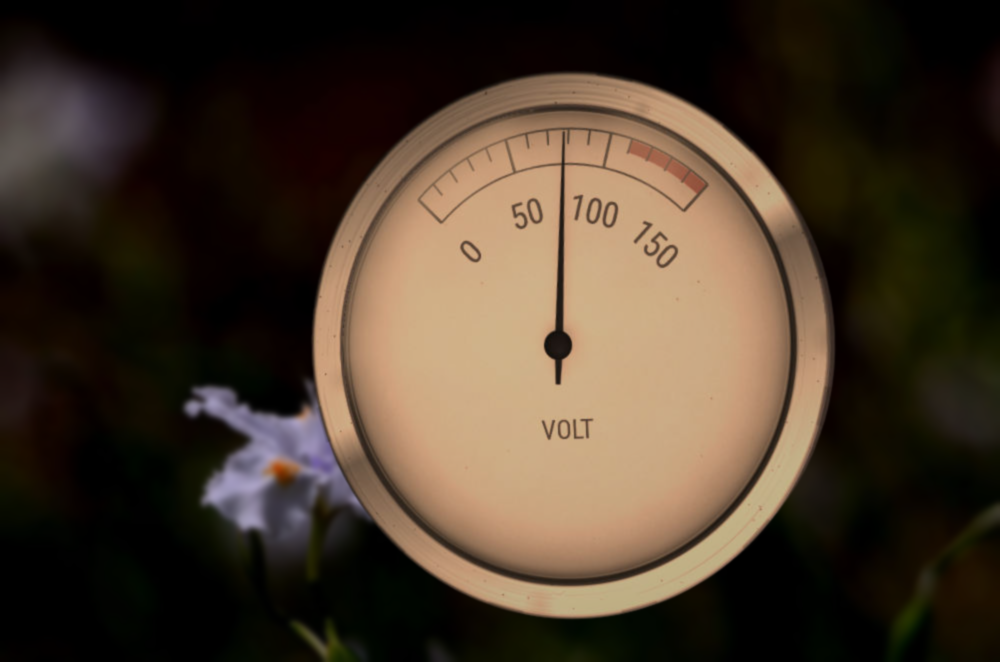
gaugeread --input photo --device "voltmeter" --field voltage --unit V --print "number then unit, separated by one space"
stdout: 80 V
